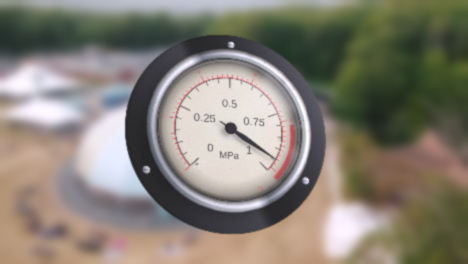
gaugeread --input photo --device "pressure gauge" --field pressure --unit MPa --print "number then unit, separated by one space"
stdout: 0.95 MPa
